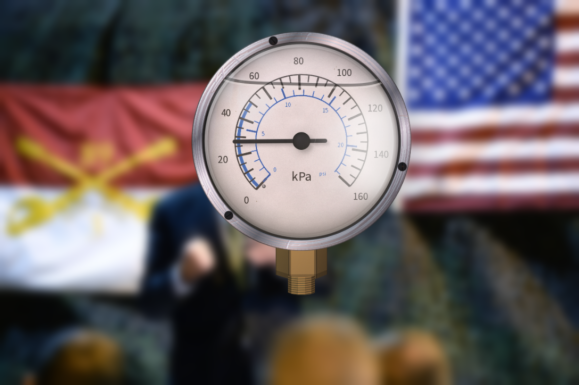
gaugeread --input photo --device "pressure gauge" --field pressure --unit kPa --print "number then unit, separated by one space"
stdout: 27.5 kPa
